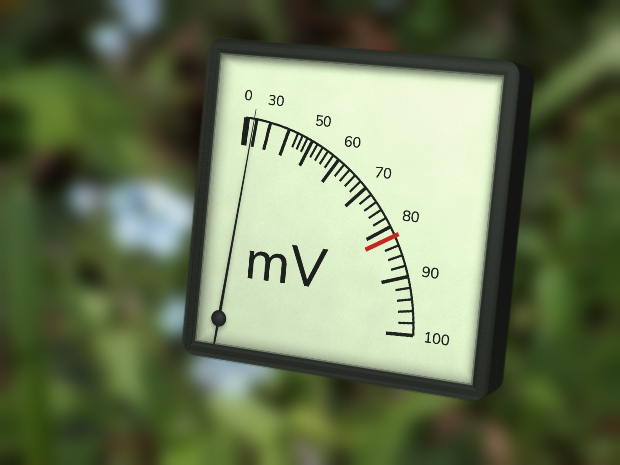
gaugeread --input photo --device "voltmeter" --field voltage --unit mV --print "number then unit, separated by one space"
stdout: 20 mV
